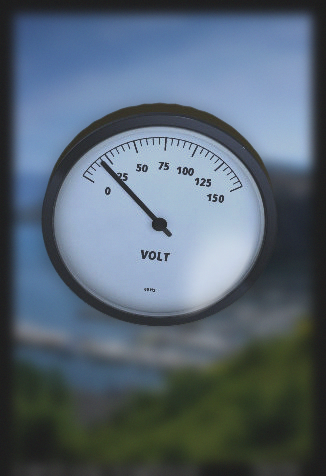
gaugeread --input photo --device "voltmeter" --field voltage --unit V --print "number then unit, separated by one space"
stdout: 20 V
